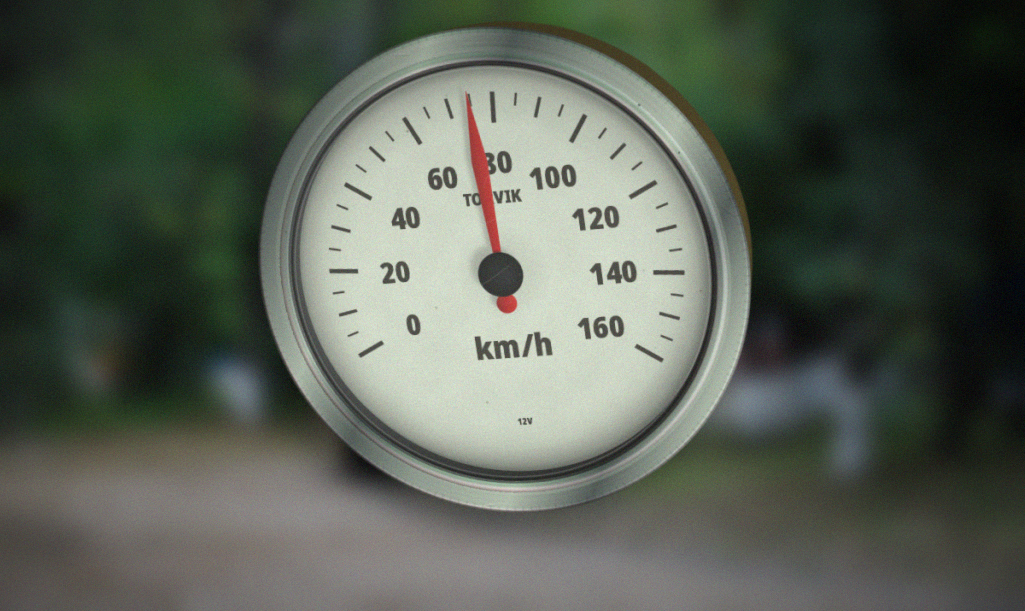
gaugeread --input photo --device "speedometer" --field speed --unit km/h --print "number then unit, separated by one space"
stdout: 75 km/h
